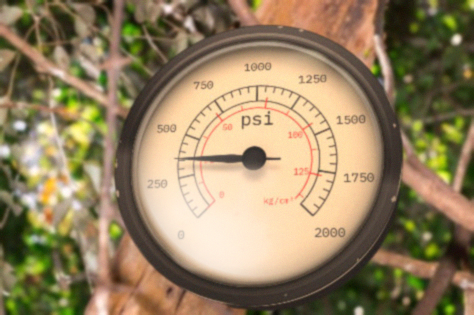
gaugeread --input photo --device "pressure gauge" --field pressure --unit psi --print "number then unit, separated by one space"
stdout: 350 psi
